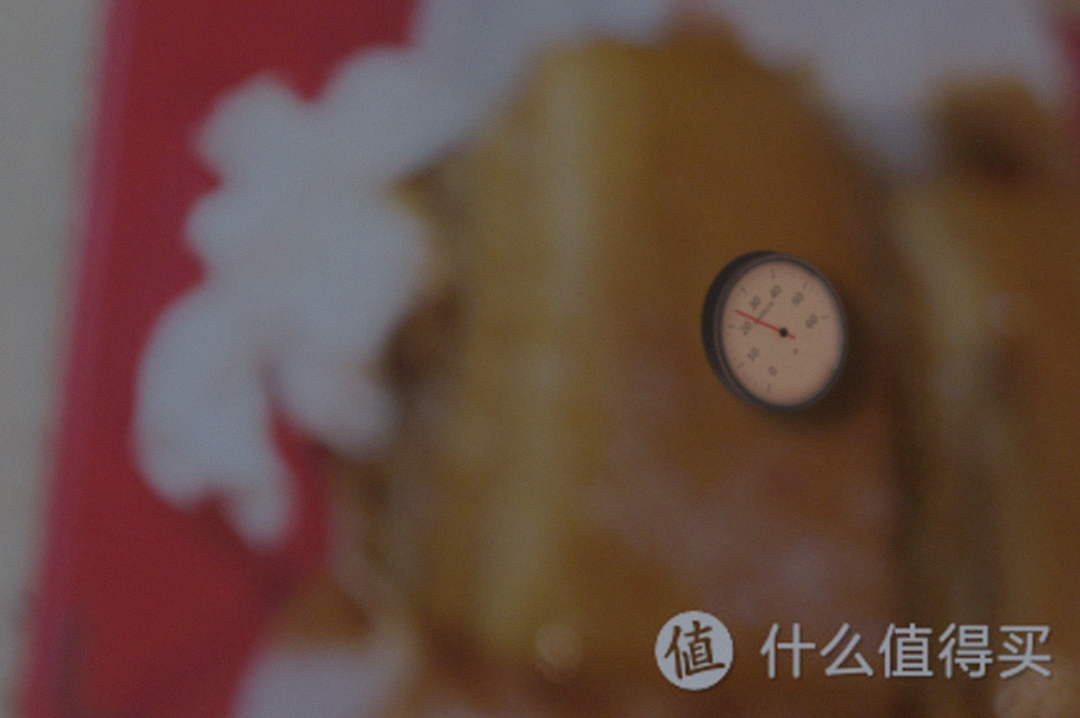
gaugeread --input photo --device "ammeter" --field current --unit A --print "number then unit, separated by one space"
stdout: 24 A
